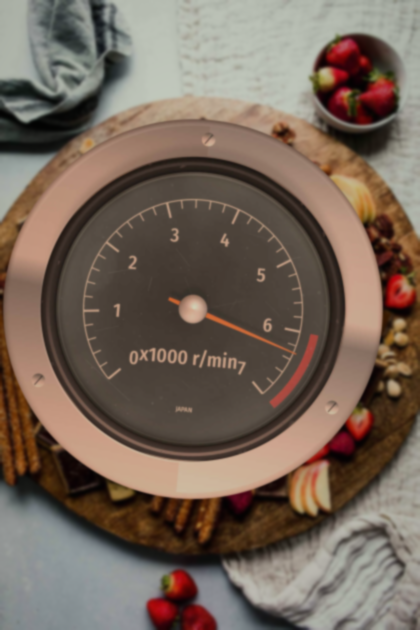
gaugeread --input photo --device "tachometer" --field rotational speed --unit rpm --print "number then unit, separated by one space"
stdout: 6300 rpm
